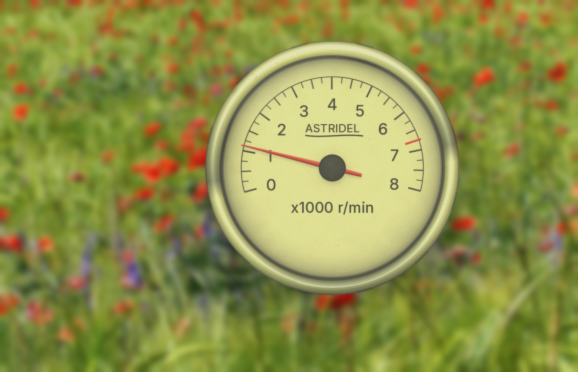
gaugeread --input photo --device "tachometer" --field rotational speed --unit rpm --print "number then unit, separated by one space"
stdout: 1125 rpm
